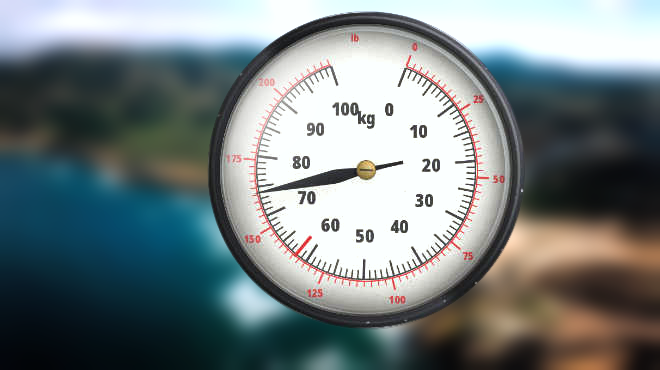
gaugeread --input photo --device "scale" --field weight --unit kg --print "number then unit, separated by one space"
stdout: 74 kg
